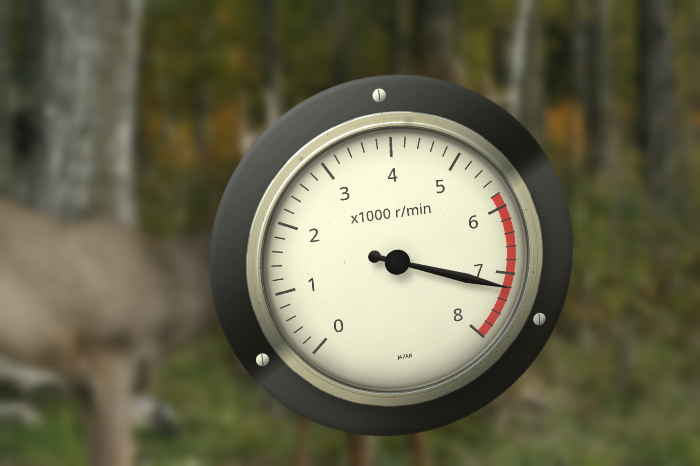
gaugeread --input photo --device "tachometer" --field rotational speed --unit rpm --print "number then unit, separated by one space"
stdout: 7200 rpm
